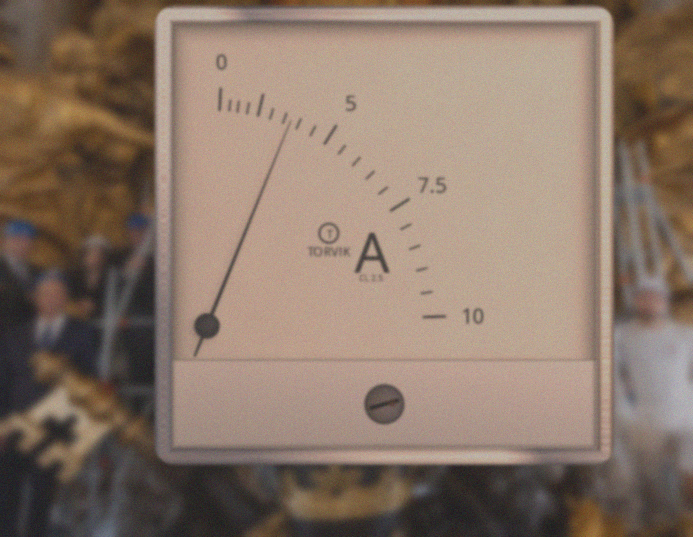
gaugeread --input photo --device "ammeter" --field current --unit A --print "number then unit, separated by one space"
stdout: 3.75 A
